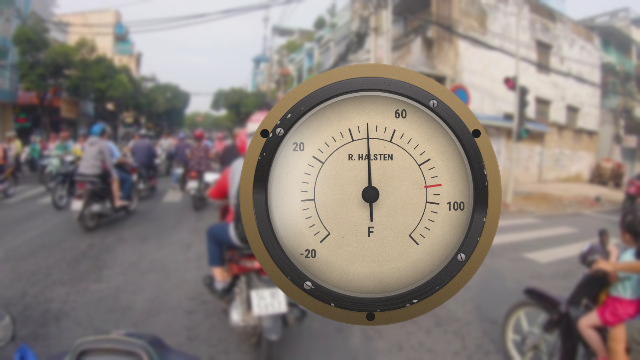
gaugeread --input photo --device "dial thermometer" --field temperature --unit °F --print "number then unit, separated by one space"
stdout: 48 °F
